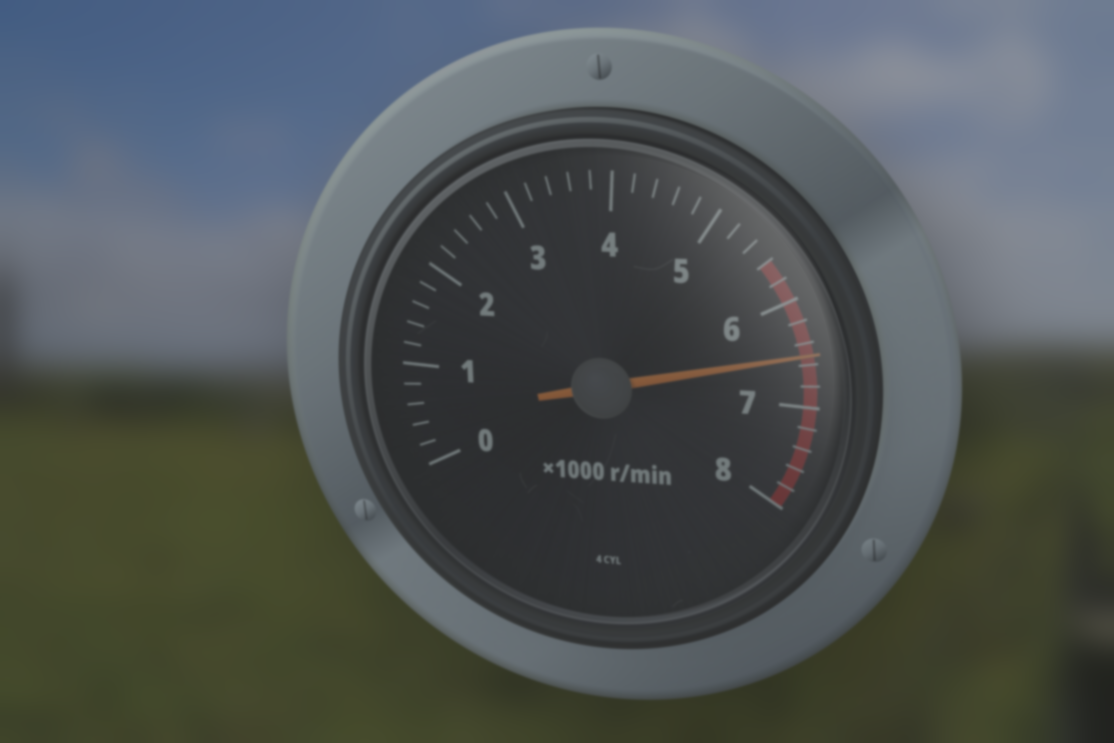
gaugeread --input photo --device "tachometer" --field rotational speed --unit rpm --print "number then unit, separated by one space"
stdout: 6500 rpm
